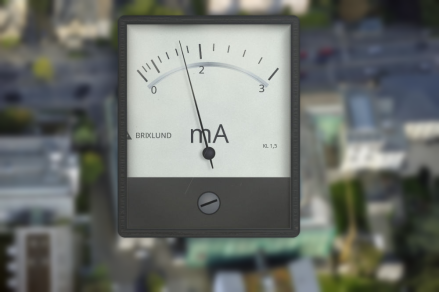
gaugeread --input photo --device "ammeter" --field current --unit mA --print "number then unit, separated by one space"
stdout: 1.7 mA
